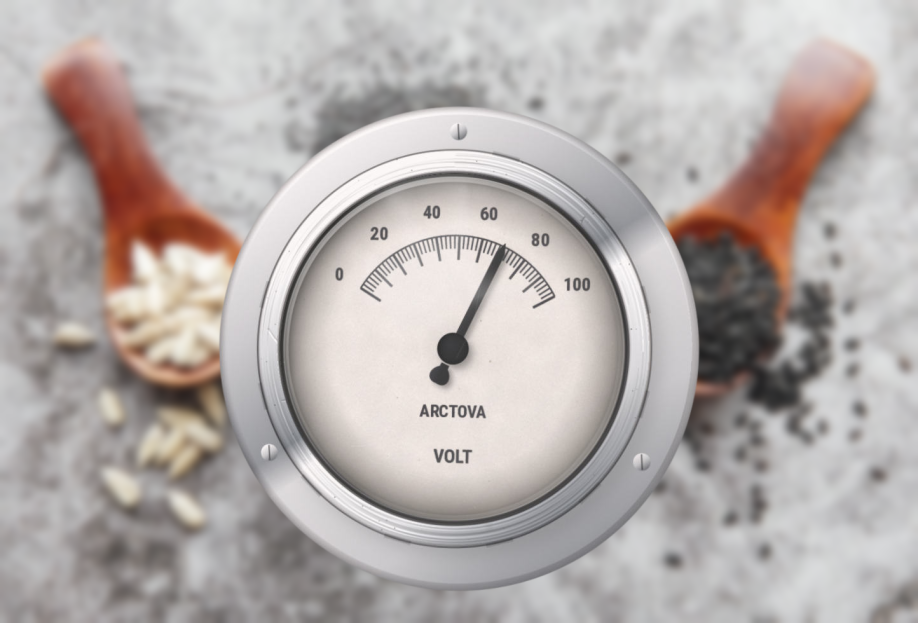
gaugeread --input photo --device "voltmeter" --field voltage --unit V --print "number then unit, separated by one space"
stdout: 70 V
